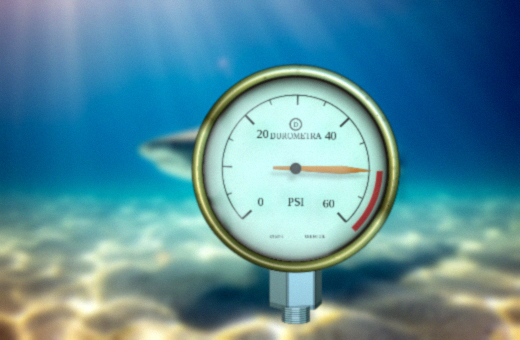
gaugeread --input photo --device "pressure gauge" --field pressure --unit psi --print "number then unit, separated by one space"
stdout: 50 psi
